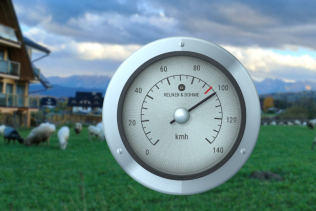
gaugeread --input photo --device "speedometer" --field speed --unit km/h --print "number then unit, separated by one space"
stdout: 100 km/h
